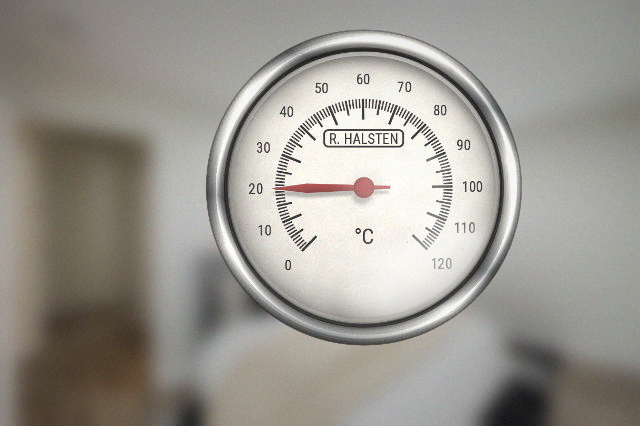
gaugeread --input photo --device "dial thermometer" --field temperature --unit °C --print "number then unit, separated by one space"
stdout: 20 °C
